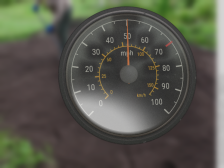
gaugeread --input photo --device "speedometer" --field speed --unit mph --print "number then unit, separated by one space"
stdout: 50 mph
